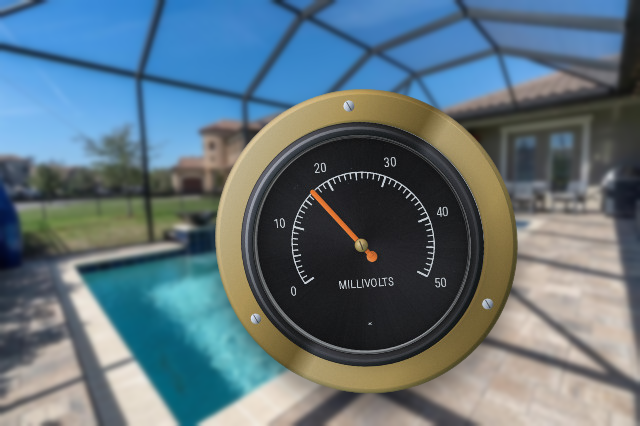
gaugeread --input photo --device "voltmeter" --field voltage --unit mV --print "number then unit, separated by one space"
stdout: 17 mV
